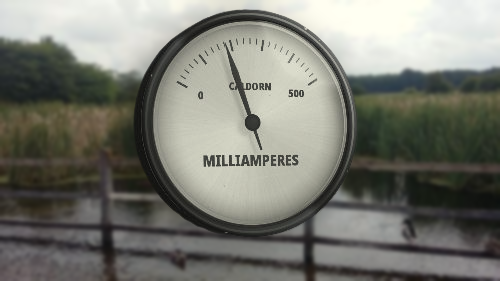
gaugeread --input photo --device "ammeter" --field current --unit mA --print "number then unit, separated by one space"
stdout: 180 mA
